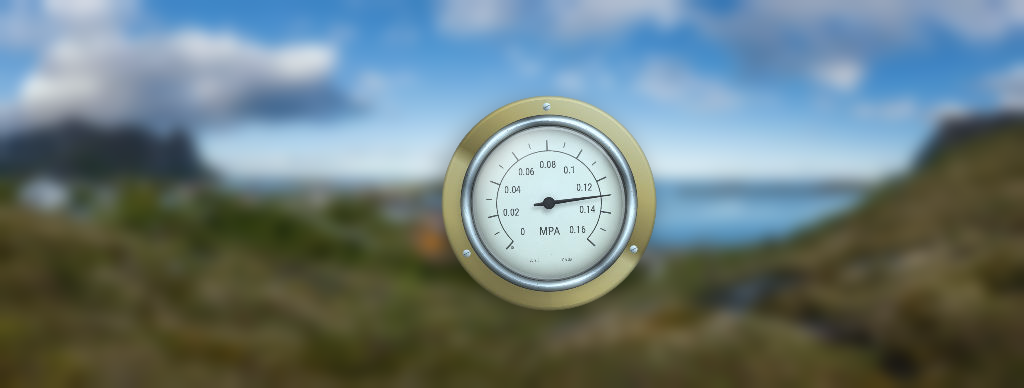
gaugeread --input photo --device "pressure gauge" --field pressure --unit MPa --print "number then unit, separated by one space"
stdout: 0.13 MPa
